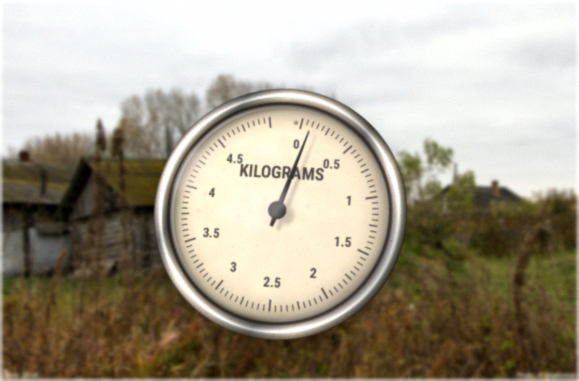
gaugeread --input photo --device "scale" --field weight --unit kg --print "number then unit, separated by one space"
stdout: 0.1 kg
